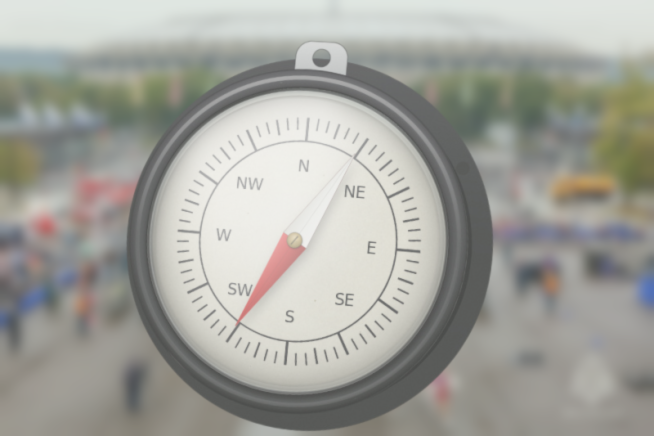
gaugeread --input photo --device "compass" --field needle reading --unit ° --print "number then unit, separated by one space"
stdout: 210 °
